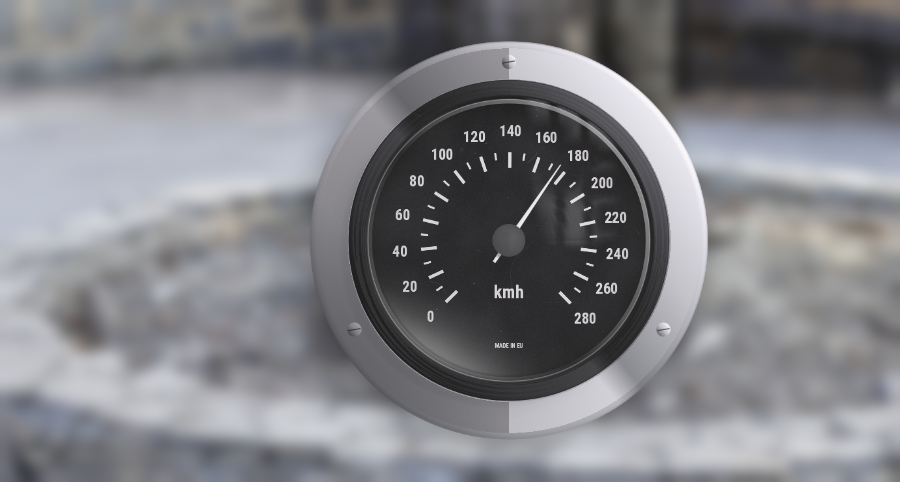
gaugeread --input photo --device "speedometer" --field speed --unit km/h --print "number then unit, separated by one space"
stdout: 175 km/h
